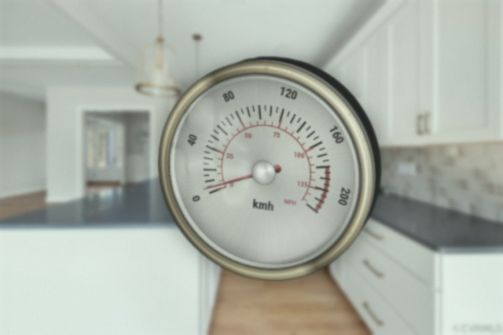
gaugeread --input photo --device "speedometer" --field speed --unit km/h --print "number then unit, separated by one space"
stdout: 5 km/h
